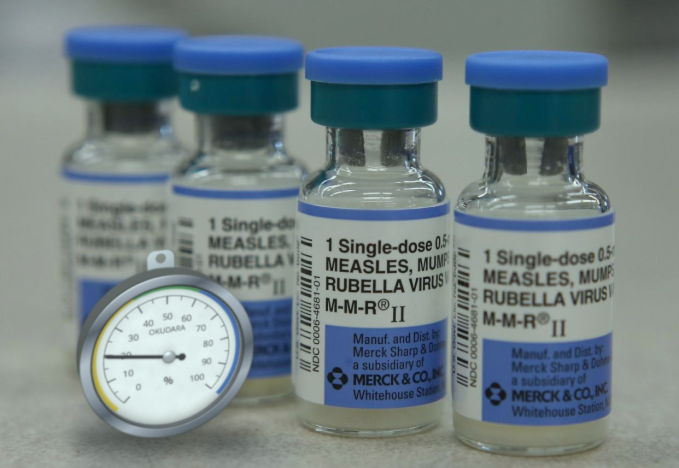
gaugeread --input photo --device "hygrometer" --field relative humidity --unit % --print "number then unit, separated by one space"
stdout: 20 %
